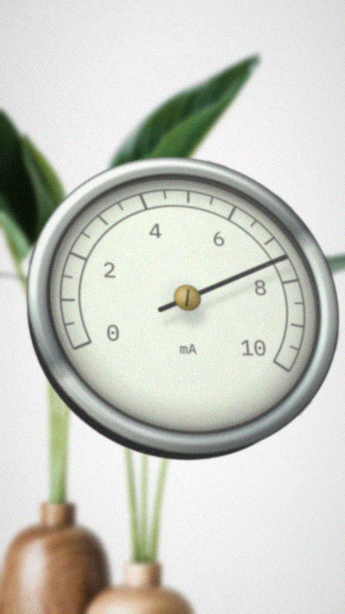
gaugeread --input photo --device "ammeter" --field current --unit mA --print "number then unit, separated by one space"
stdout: 7.5 mA
